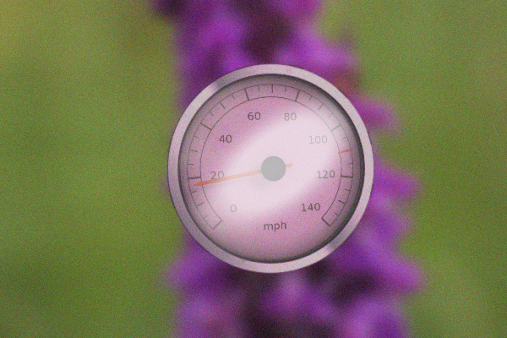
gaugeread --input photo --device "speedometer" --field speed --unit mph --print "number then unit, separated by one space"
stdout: 17.5 mph
